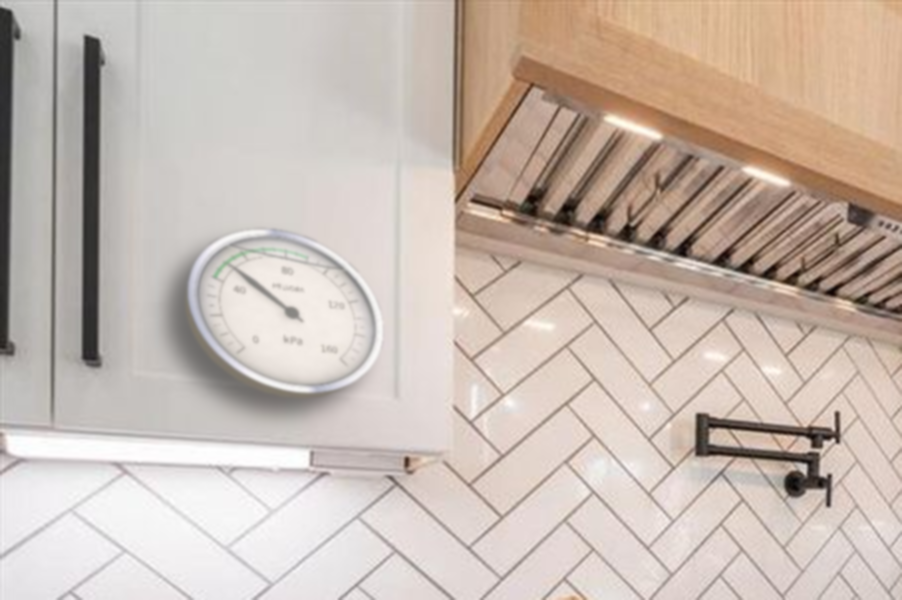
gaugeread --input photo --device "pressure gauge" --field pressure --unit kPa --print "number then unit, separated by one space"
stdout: 50 kPa
